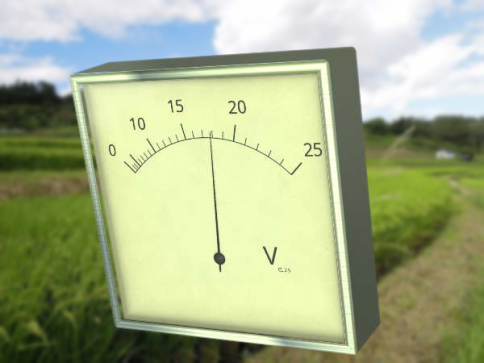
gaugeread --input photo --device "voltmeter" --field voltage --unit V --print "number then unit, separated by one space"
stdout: 18 V
